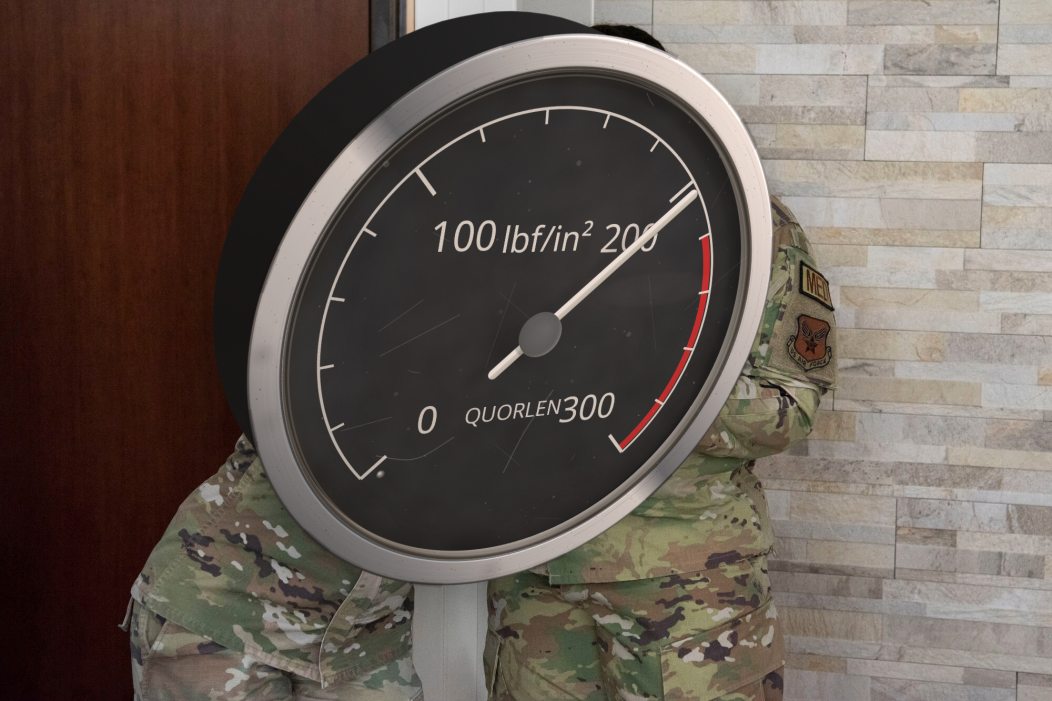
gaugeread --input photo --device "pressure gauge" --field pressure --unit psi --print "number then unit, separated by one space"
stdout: 200 psi
